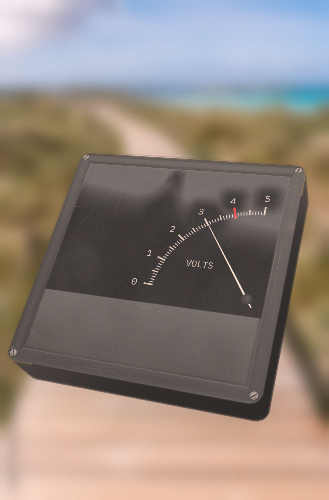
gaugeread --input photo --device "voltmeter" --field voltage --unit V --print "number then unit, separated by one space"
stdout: 3 V
